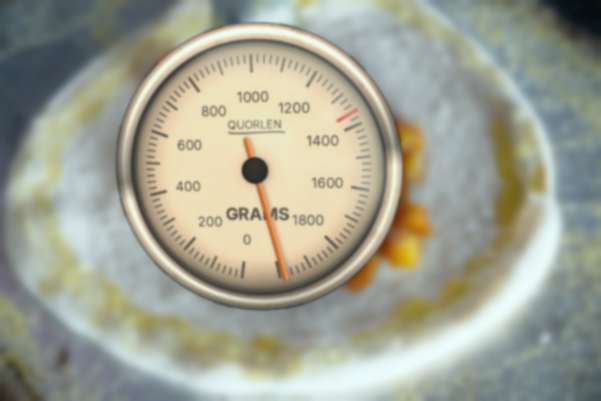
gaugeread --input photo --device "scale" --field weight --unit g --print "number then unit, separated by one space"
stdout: 1980 g
